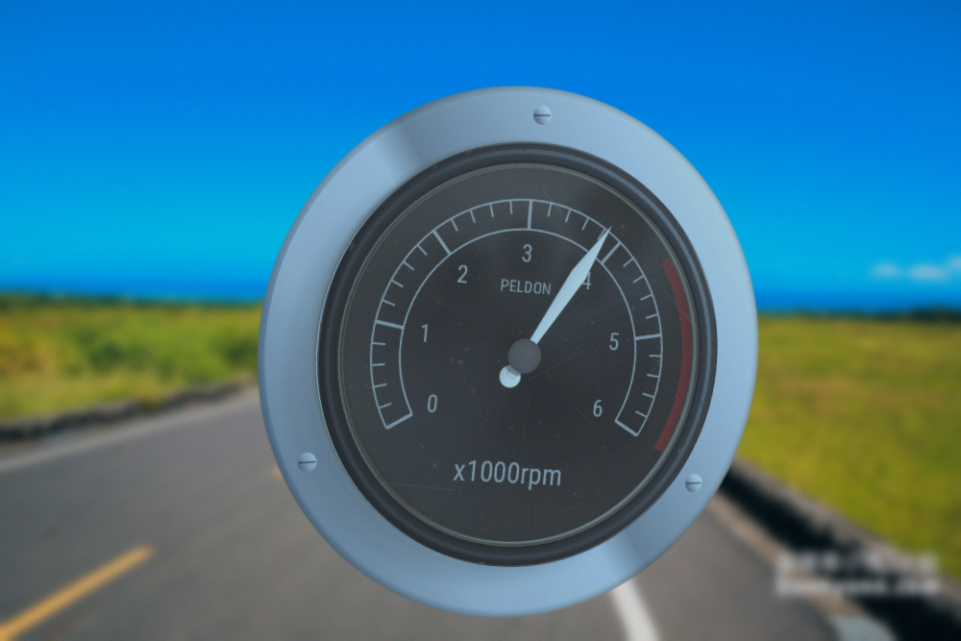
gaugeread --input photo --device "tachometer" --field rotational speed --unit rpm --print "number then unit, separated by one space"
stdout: 3800 rpm
